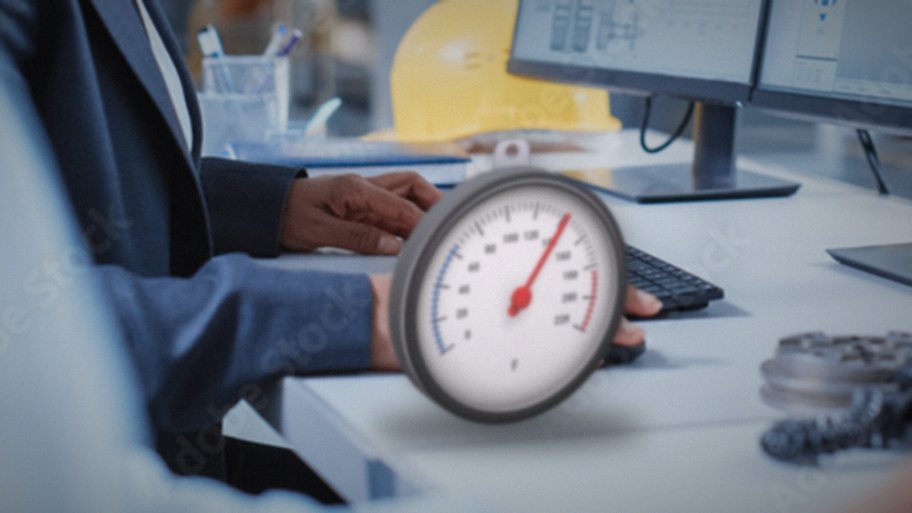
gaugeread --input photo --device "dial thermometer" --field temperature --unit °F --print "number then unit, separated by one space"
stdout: 140 °F
